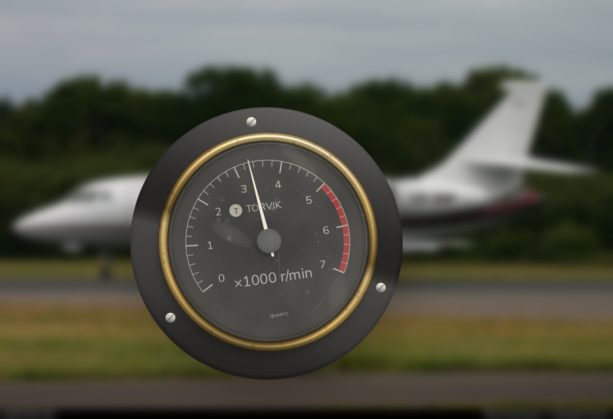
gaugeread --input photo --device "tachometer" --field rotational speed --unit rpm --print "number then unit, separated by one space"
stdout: 3300 rpm
